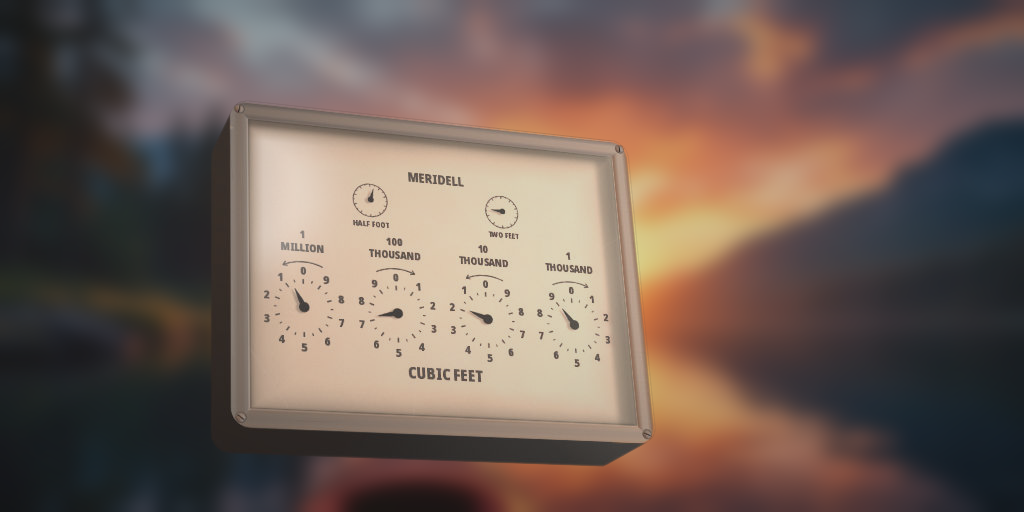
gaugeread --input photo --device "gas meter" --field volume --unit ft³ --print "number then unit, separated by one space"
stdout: 71900 ft³
